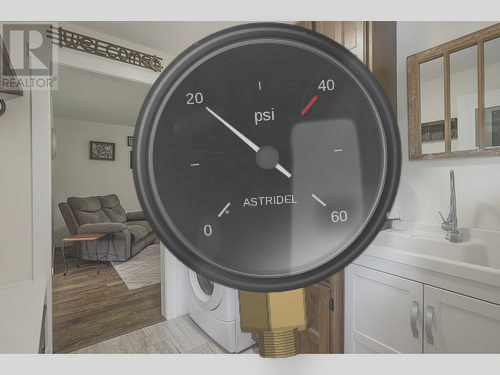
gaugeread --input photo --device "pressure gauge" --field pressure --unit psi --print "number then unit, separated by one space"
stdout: 20 psi
